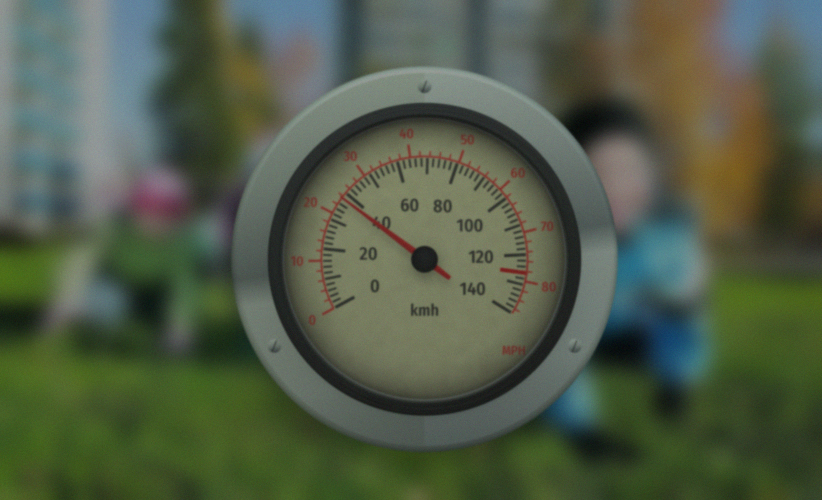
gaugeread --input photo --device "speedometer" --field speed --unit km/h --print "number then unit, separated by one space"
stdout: 38 km/h
